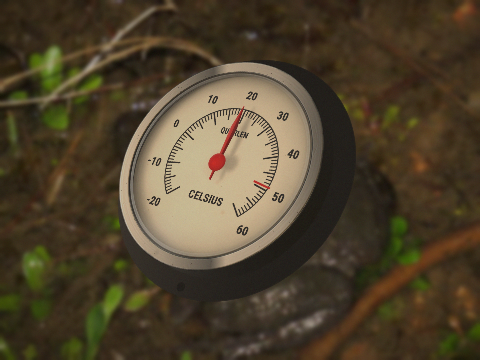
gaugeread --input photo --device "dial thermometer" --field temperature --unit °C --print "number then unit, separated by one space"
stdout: 20 °C
